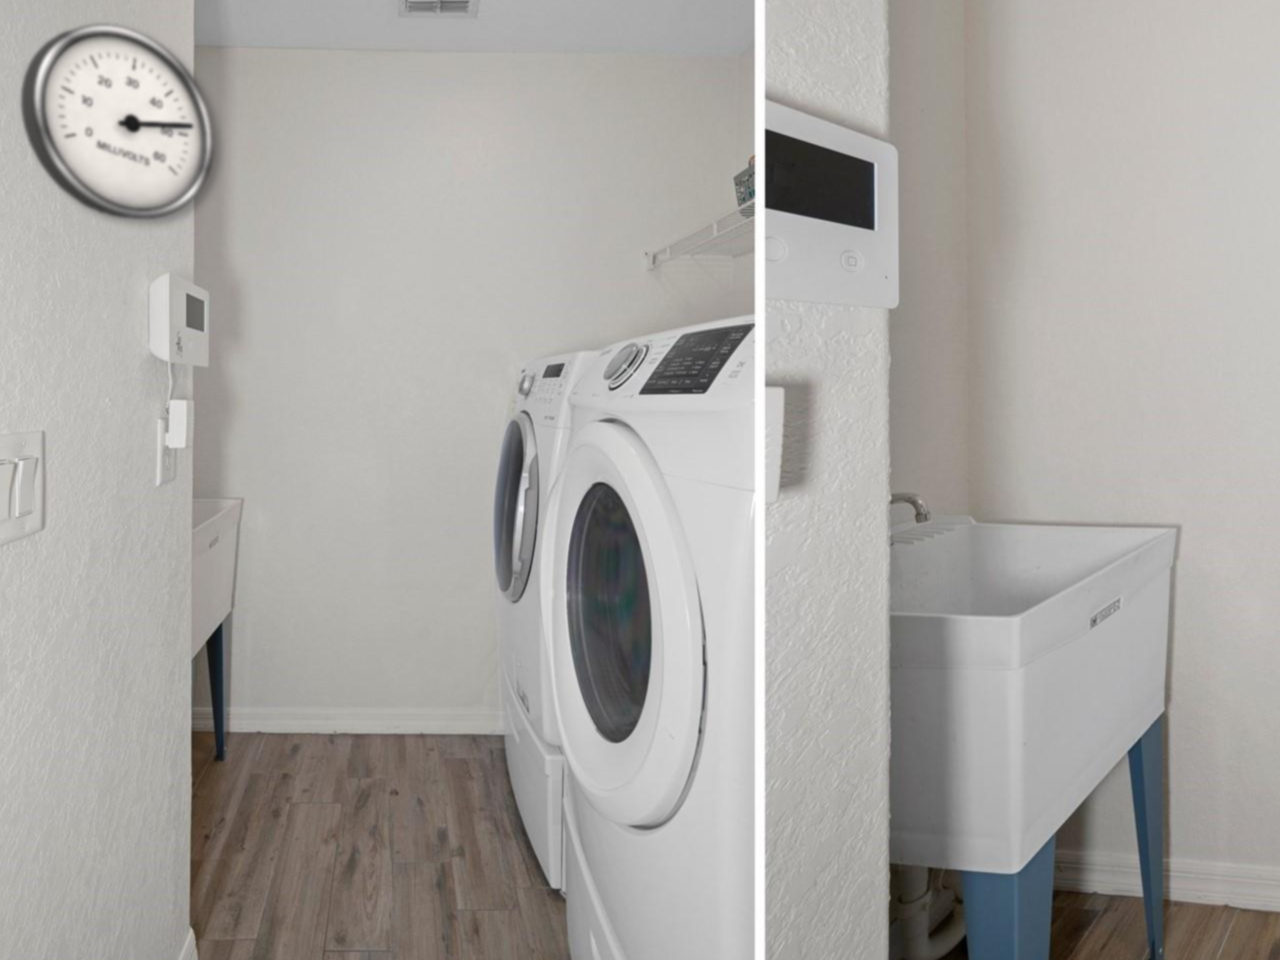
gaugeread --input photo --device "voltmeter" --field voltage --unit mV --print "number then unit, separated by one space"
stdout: 48 mV
